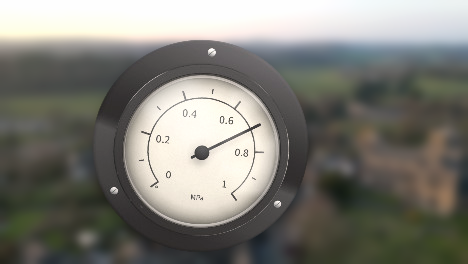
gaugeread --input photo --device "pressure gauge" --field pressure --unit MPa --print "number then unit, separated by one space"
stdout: 0.7 MPa
